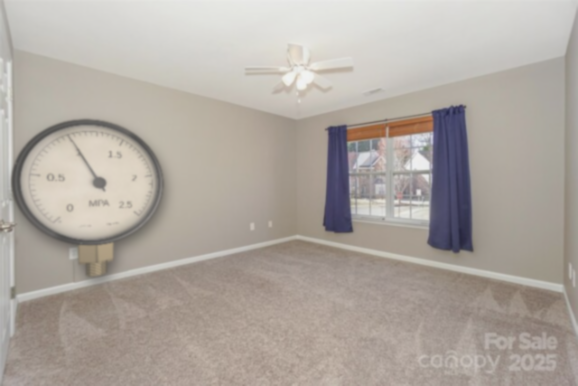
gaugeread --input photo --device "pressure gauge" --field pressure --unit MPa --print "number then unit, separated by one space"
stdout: 1 MPa
